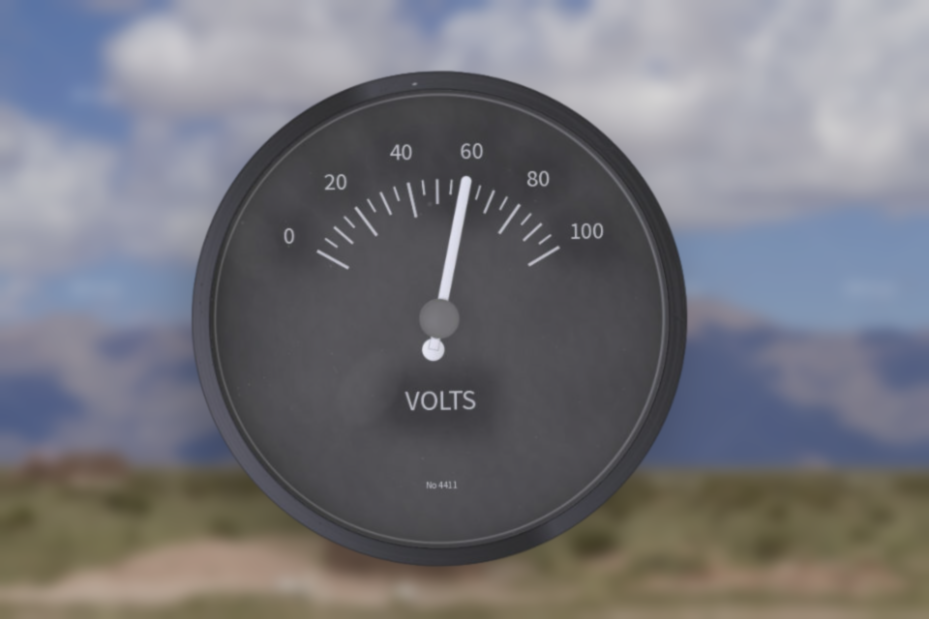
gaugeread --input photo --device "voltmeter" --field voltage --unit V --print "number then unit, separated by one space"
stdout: 60 V
